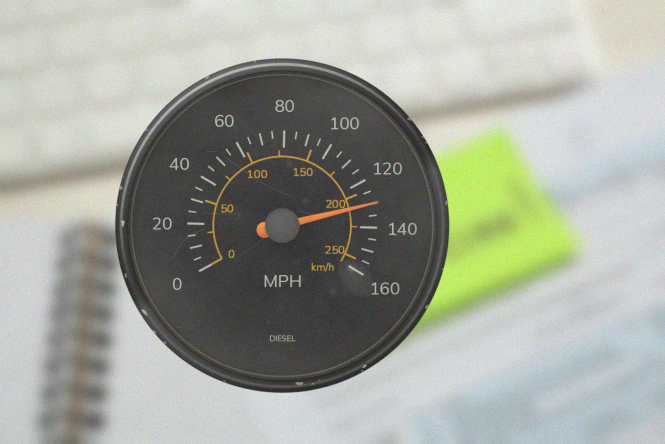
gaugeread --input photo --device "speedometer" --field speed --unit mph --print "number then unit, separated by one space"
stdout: 130 mph
